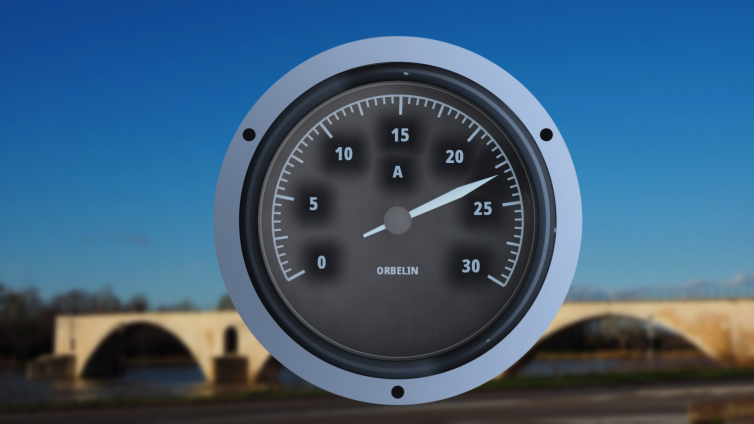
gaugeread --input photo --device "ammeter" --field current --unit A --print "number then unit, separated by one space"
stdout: 23 A
